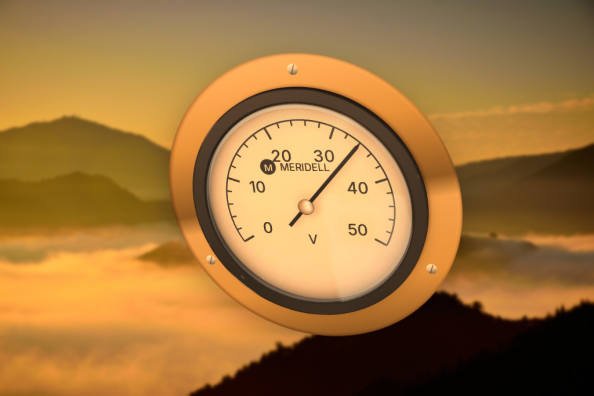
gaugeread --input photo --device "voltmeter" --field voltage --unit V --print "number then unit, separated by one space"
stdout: 34 V
